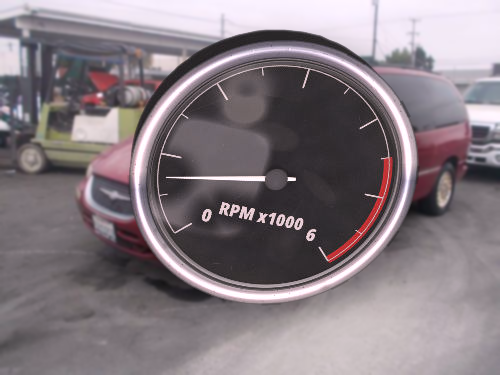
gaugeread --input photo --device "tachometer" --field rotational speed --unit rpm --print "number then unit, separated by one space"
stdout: 750 rpm
